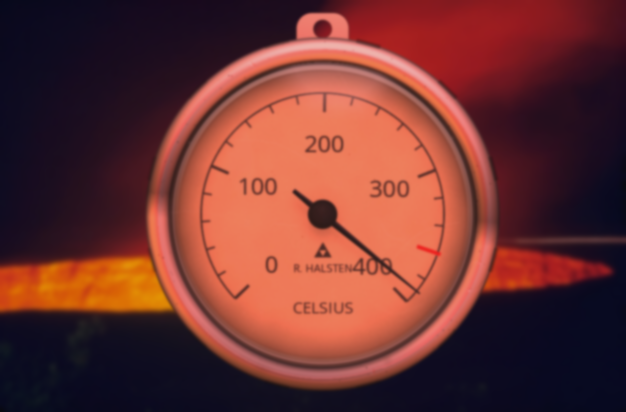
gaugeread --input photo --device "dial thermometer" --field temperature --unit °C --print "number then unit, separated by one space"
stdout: 390 °C
